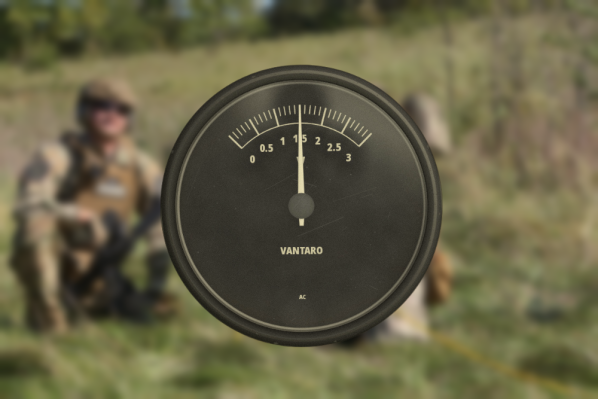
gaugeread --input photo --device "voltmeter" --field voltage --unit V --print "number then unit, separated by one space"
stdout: 1.5 V
